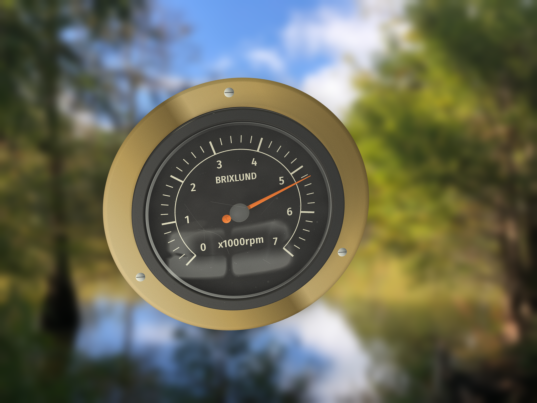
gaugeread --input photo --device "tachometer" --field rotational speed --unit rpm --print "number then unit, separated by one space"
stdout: 5200 rpm
